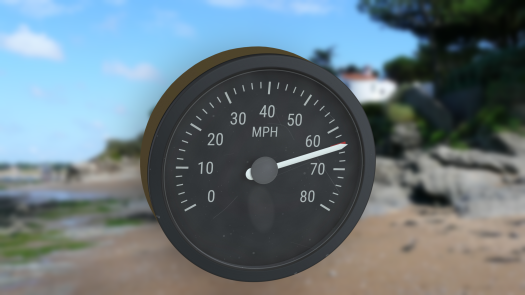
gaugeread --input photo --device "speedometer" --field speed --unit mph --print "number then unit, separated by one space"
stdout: 64 mph
